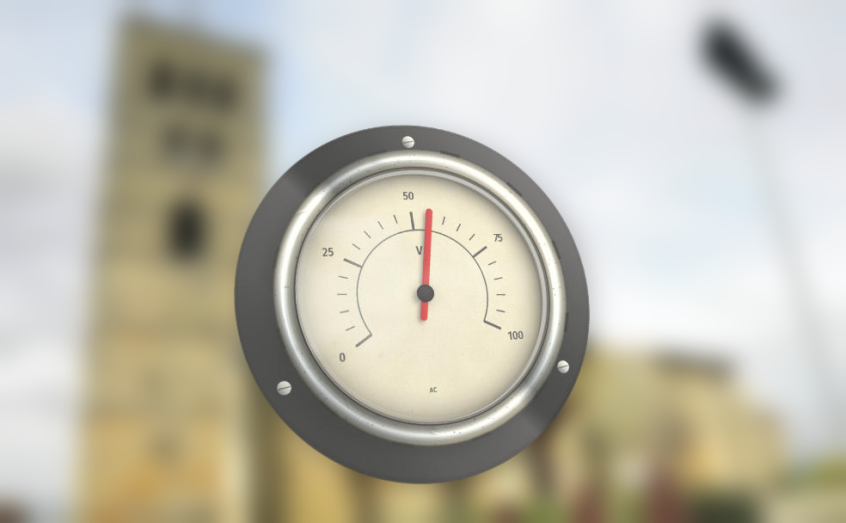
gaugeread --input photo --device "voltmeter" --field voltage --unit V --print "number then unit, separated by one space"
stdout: 55 V
